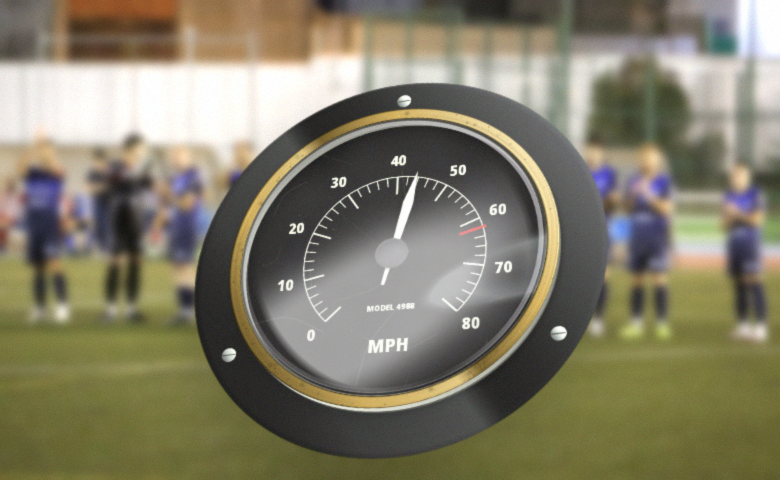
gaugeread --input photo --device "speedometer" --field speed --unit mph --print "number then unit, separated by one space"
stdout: 44 mph
